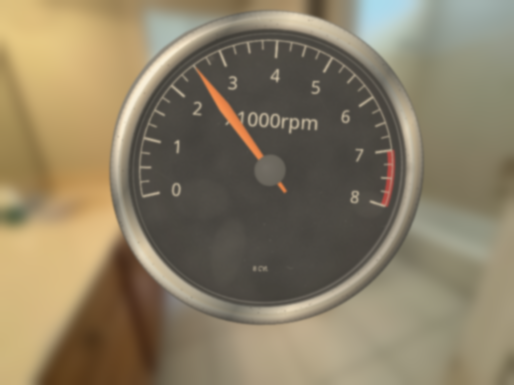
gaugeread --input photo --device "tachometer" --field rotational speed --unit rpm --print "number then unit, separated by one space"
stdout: 2500 rpm
